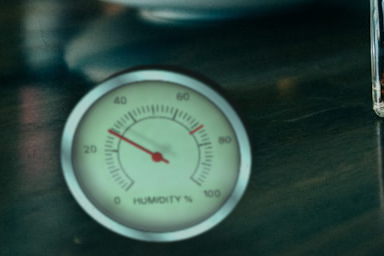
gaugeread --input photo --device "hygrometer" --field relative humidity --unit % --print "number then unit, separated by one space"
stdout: 30 %
